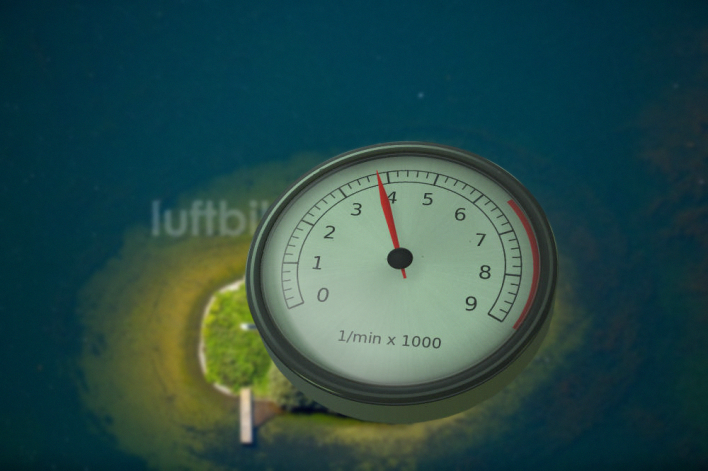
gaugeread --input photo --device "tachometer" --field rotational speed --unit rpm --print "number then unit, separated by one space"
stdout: 3800 rpm
